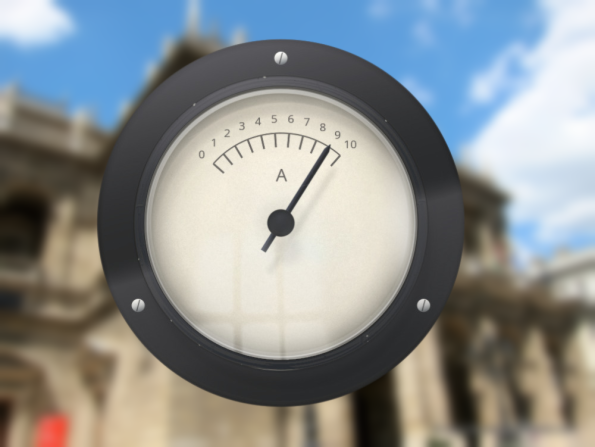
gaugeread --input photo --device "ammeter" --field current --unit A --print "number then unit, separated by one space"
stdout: 9 A
